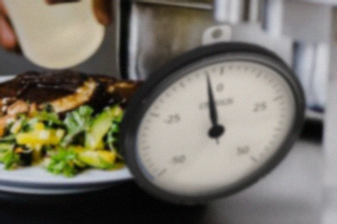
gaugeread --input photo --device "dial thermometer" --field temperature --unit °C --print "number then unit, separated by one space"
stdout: -5 °C
